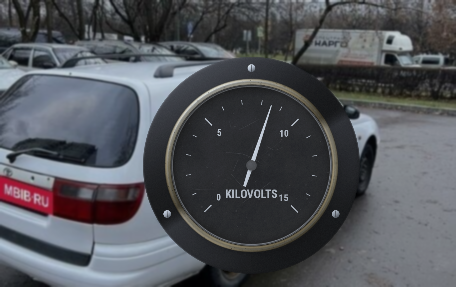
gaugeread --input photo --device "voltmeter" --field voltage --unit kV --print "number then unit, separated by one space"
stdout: 8.5 kV
